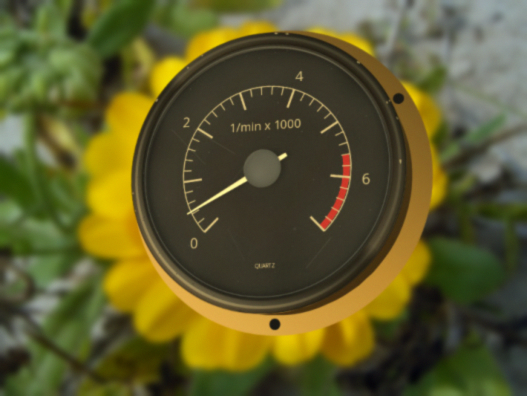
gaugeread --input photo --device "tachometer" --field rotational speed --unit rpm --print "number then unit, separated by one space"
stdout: 400 rpm
